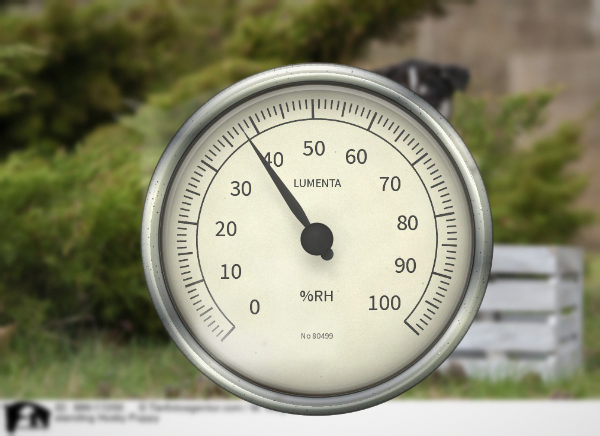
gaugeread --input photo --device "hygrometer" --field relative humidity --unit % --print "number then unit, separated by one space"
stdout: 38 %
